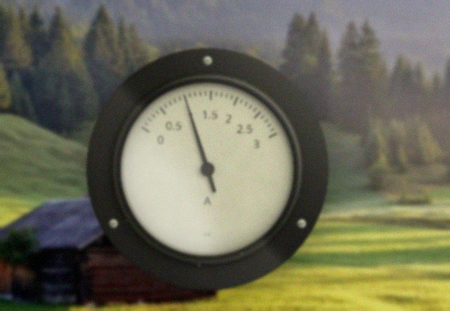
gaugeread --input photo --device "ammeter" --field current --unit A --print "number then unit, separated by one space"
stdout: 1 A
